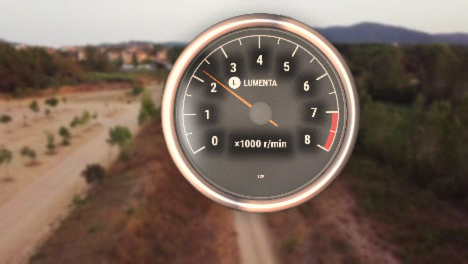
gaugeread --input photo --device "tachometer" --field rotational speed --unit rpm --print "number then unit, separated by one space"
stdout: 2250 rpm
